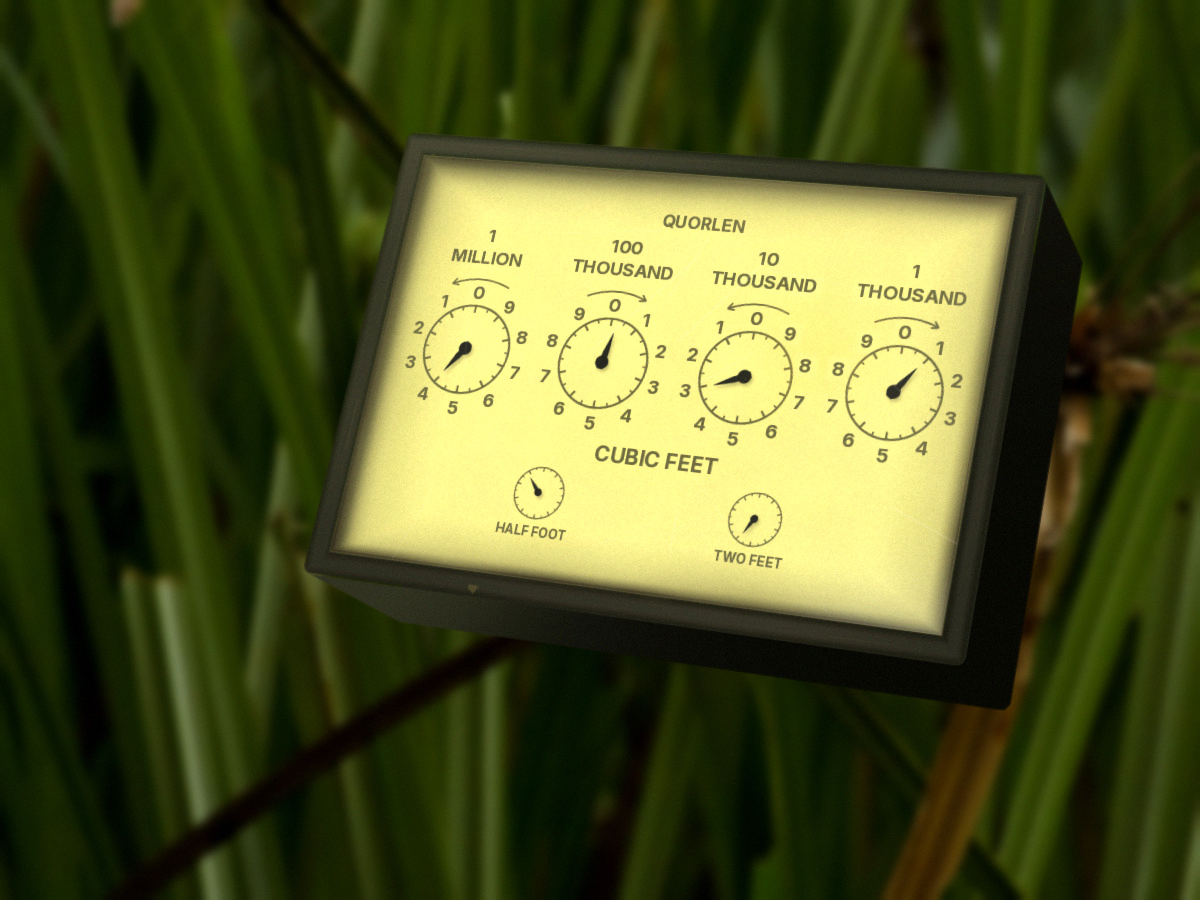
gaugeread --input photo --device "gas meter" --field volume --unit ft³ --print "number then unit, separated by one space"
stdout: 403100 ft³
